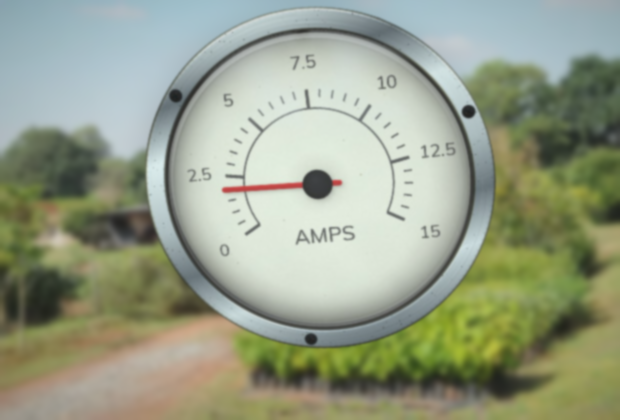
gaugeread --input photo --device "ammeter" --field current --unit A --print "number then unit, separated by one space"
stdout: 2 A
